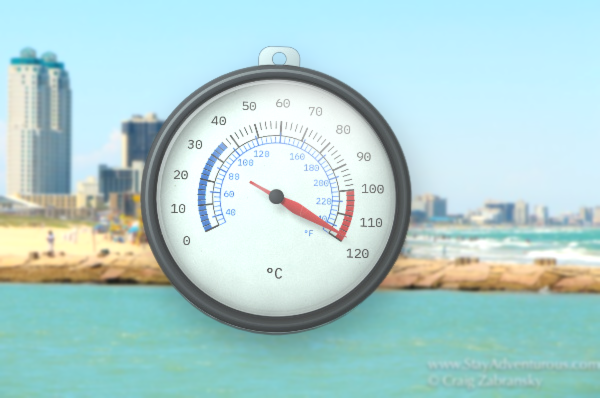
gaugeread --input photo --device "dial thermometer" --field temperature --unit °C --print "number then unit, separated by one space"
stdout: 118 °C
